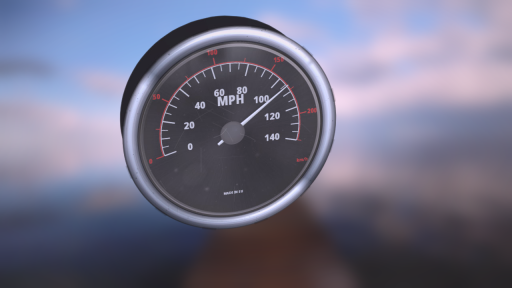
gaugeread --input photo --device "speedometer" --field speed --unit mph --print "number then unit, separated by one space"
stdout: 105 mph
